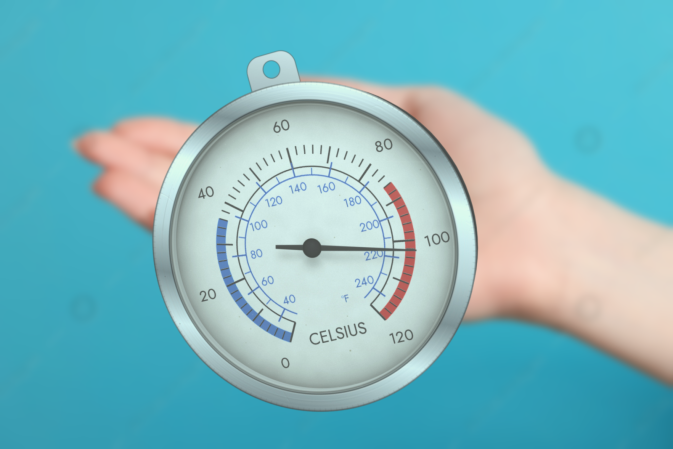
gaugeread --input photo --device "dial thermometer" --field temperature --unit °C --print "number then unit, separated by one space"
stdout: 102 °C
